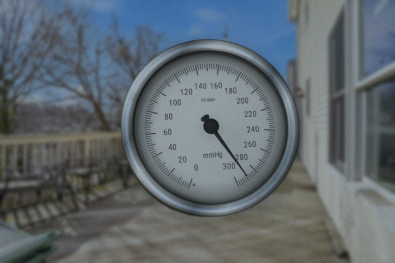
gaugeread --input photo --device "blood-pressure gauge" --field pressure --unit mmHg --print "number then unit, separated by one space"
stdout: 290 mmHg
